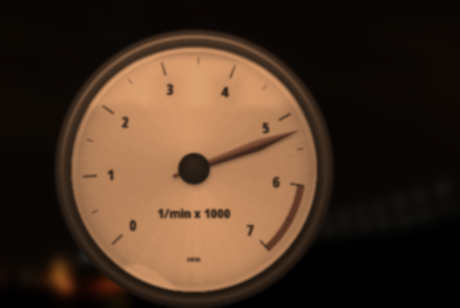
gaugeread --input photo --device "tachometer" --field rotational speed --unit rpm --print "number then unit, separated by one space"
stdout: 5250 rpm
